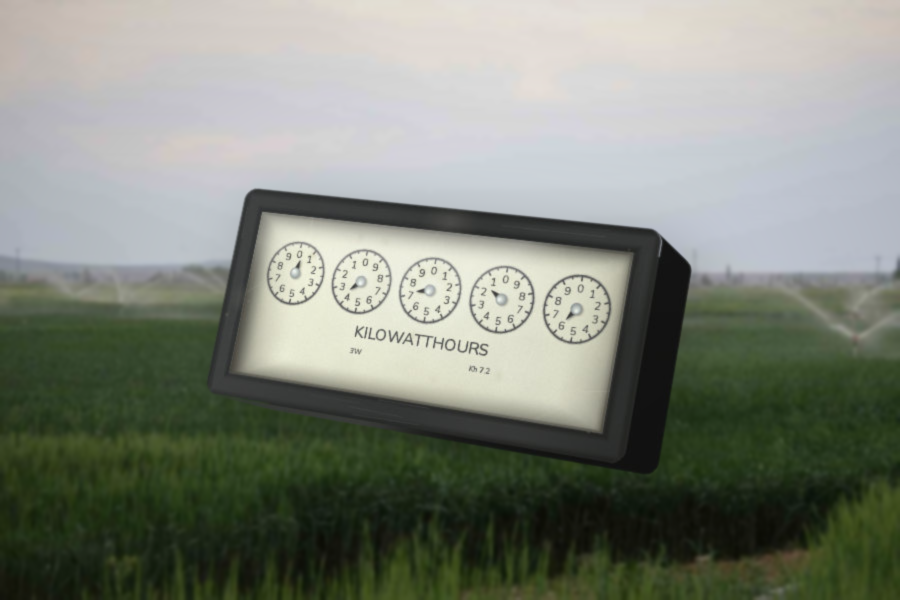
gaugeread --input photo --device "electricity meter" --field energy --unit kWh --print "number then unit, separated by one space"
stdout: 3716 kWh
